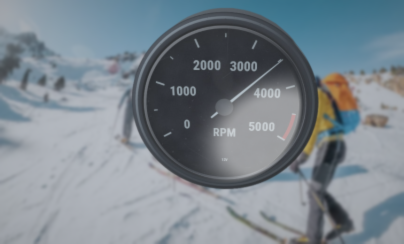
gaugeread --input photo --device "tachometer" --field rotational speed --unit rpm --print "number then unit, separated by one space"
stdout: 3500 rpm
